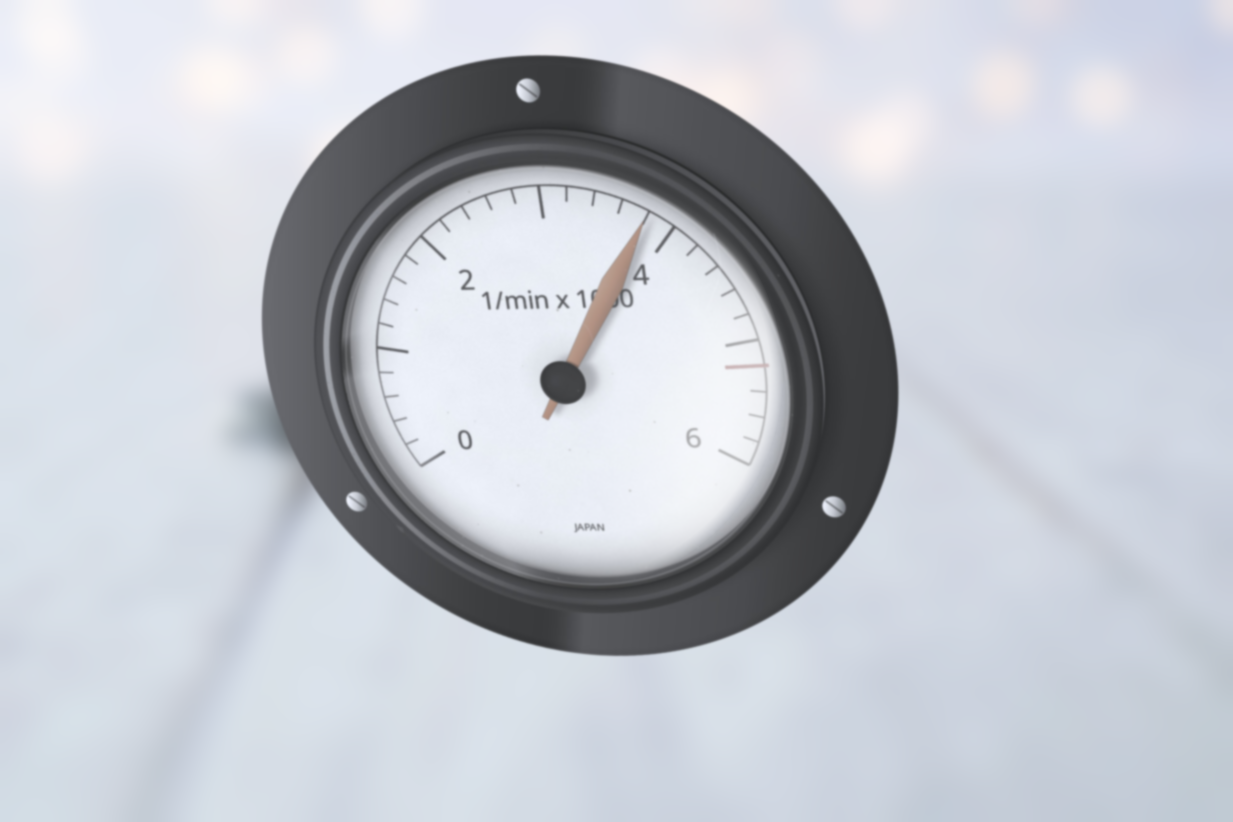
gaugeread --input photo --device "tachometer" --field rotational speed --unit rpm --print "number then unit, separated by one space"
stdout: 3800 rpm
